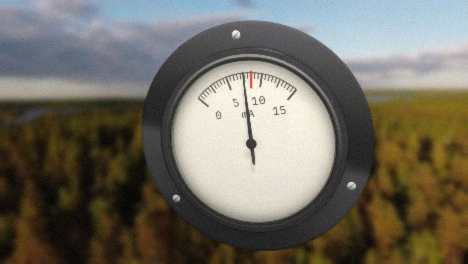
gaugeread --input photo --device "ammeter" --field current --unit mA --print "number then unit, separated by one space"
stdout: 7.5 mA
